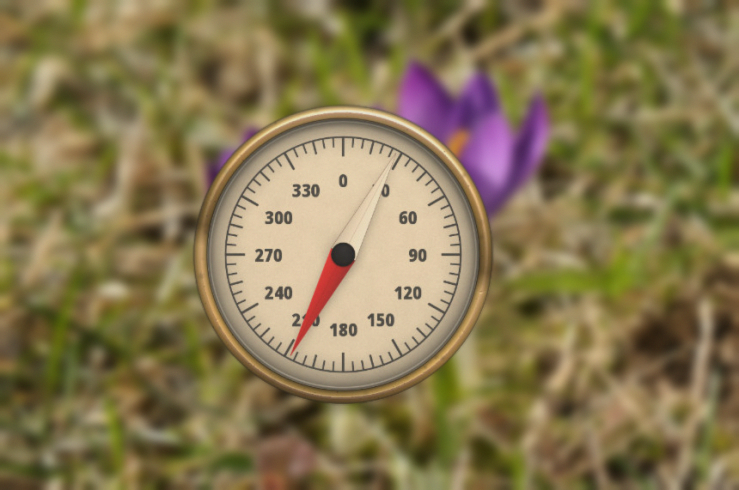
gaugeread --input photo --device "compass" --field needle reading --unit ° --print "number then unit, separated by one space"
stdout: 207.5 °
